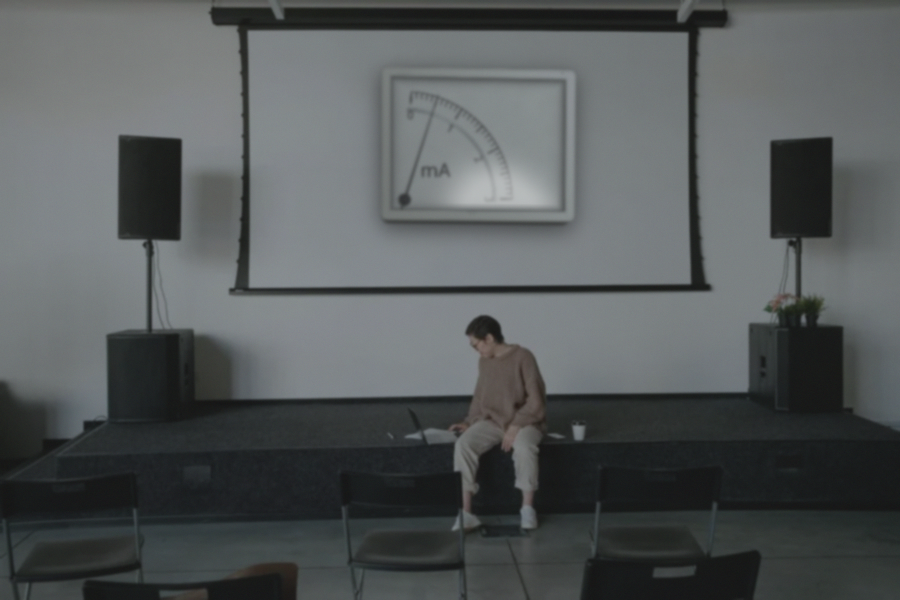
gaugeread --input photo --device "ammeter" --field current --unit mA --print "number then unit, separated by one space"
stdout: 0.5 mA
